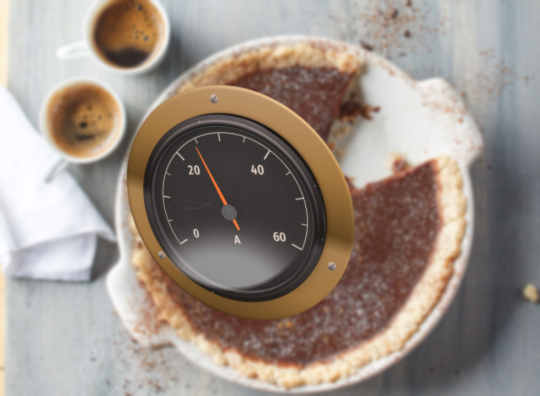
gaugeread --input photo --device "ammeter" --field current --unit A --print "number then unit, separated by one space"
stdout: 25 A
